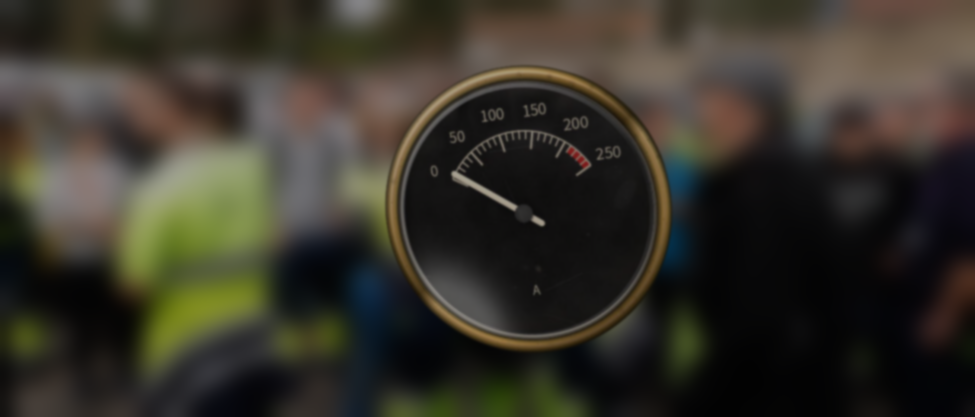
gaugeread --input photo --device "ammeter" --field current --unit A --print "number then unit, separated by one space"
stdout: 10 A
